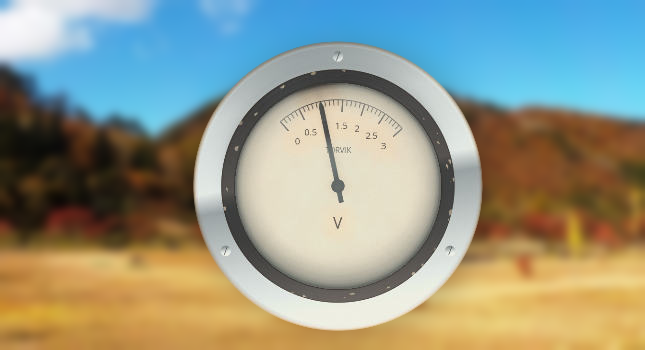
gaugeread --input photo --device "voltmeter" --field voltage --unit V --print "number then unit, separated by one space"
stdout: 1 V
